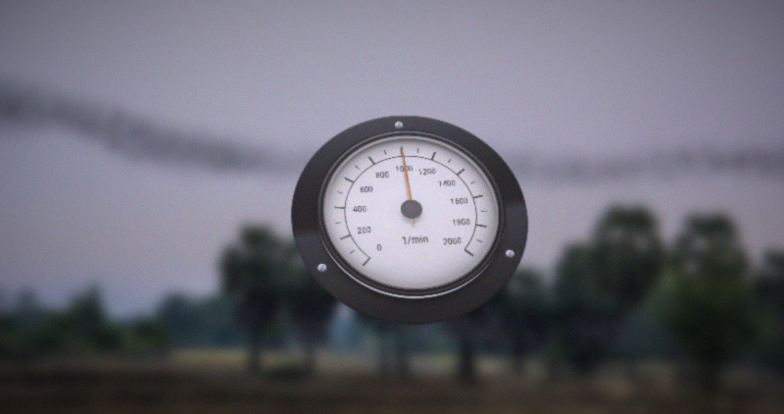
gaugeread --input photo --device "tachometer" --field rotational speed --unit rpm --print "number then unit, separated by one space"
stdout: 1000 rpm
